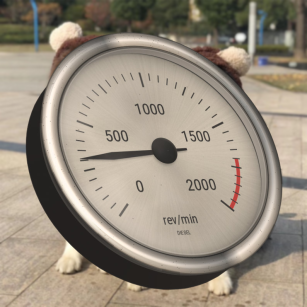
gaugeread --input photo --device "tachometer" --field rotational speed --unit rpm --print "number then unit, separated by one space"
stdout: 300 rpm
